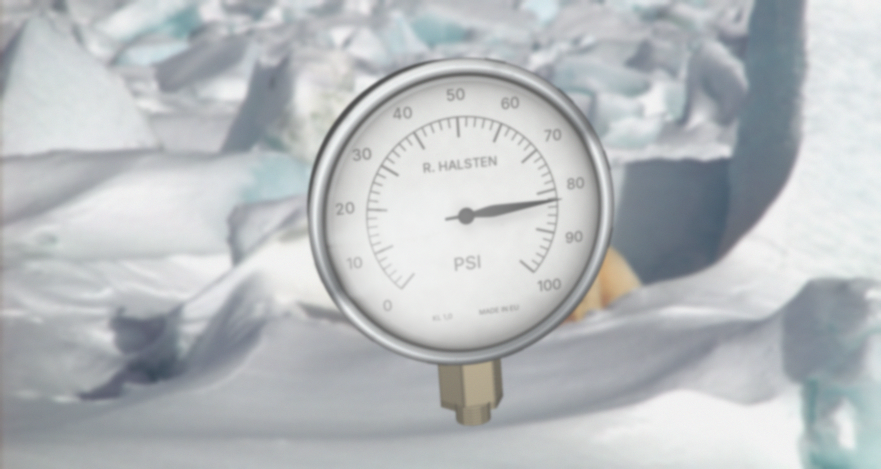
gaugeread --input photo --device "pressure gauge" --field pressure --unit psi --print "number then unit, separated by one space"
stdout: 82 psi
